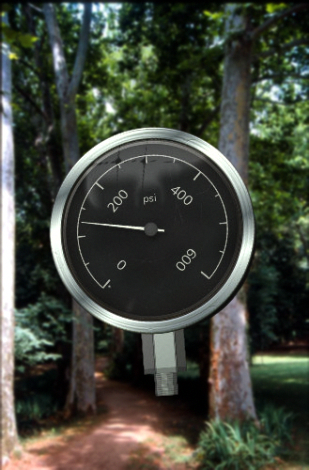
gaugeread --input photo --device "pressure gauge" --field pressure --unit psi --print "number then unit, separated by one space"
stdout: 125 psi
